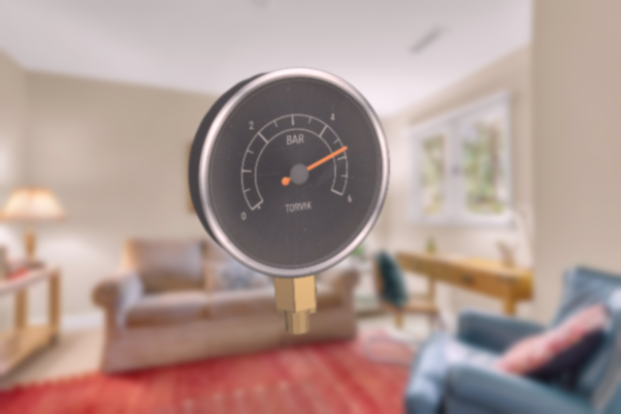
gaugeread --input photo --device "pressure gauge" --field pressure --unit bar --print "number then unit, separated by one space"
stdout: 4.75 bar
